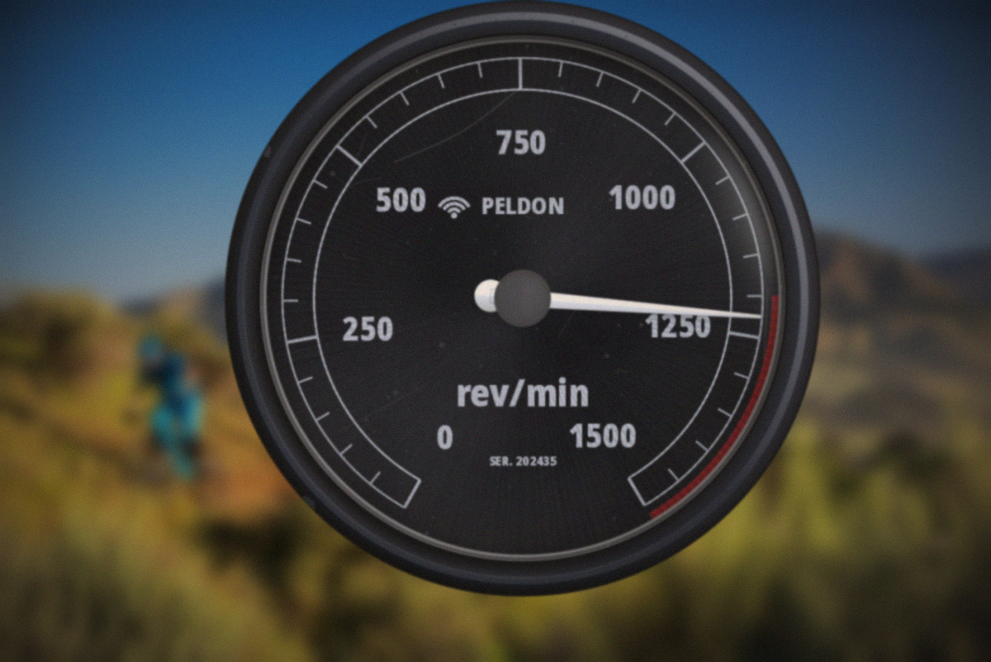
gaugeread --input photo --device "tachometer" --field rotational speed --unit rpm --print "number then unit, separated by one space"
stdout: 1225 rpm
